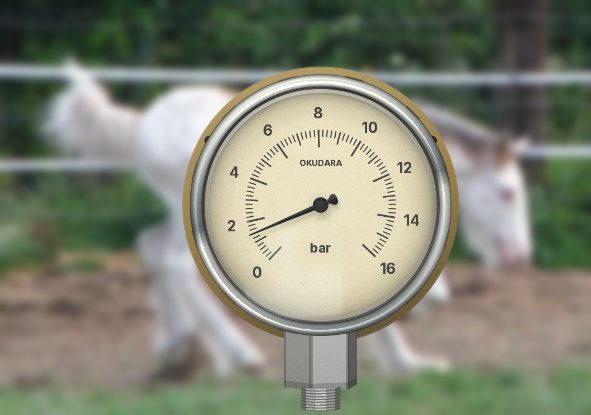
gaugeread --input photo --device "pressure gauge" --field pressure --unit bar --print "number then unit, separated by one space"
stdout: 1.4 bar
